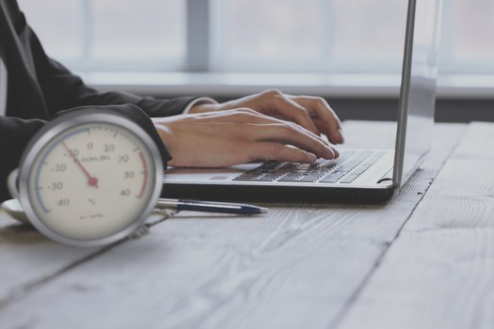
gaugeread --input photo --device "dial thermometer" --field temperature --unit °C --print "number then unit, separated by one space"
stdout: -10 °C
